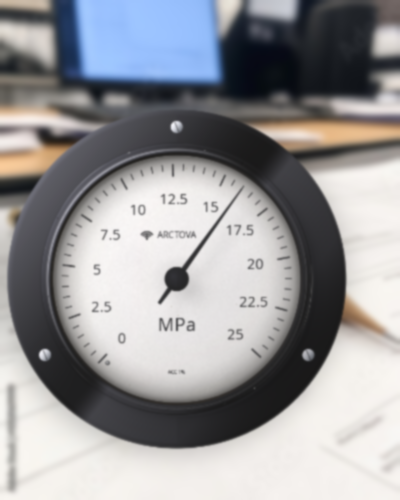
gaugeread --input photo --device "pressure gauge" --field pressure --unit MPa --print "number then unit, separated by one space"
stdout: 16 MPa
